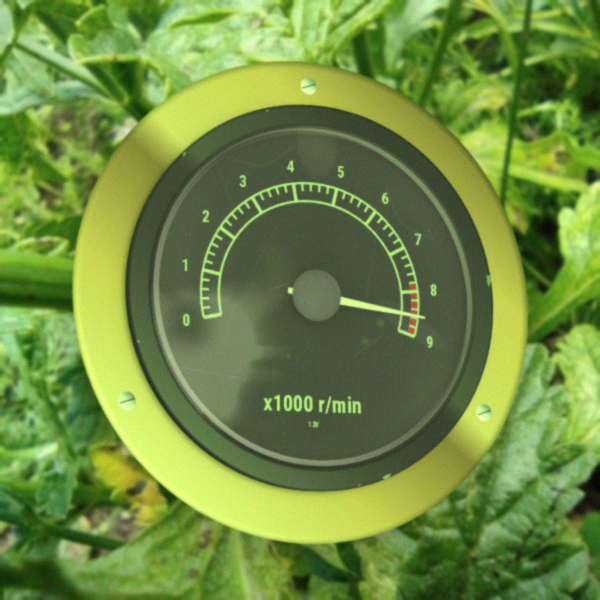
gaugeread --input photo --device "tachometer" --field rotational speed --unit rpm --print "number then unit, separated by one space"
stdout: 8600 rpm
